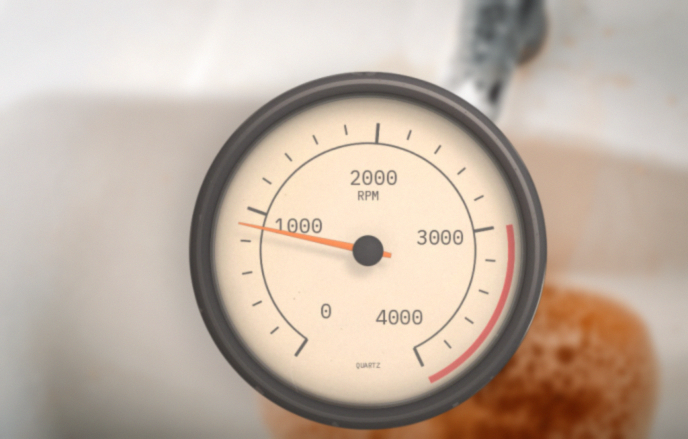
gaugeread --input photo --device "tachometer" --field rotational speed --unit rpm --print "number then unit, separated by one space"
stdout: 900 rpm
